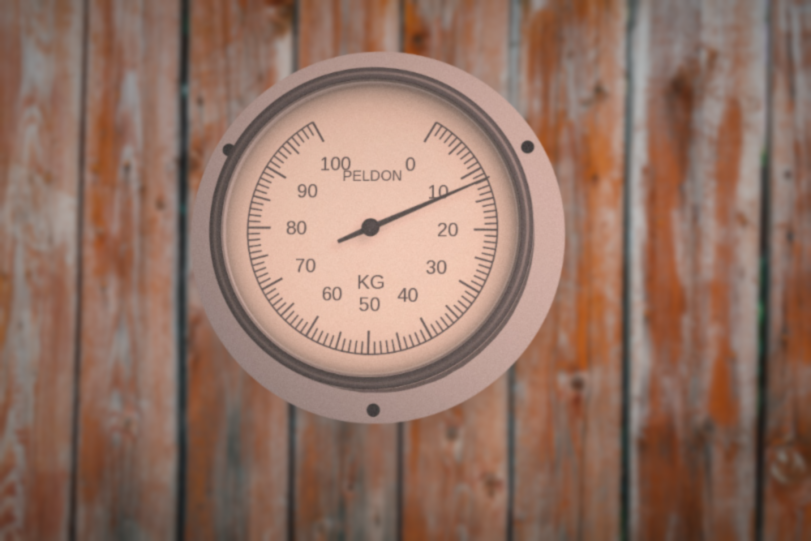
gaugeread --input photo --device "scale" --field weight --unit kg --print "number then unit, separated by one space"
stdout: 12 kg
